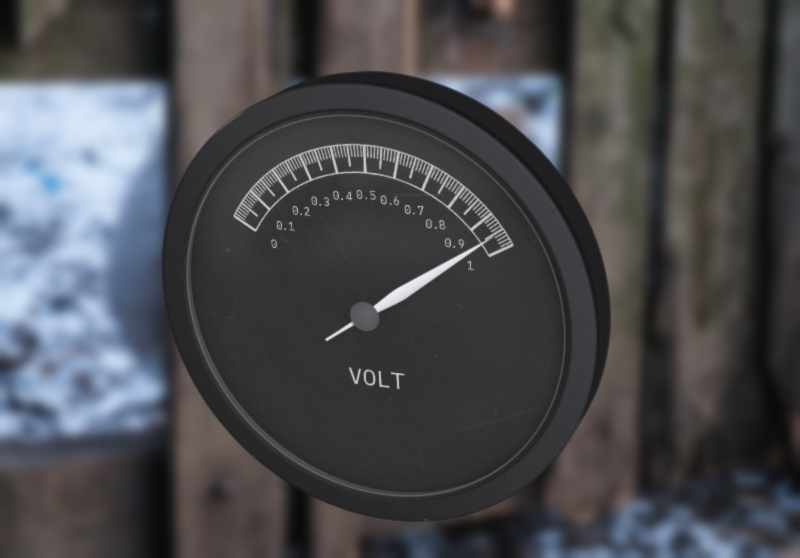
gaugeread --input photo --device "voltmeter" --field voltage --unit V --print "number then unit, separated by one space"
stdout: 0.95 V
